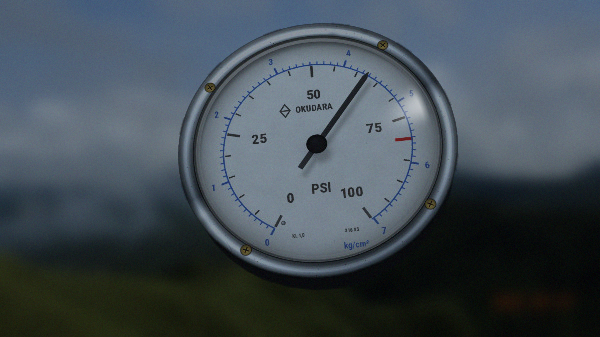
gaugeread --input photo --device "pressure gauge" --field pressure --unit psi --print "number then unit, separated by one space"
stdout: 62.5 psi
